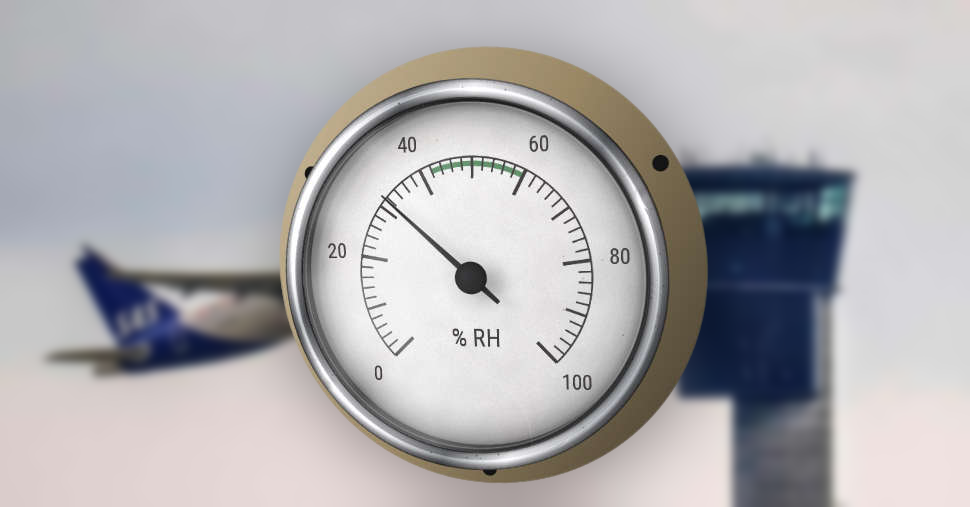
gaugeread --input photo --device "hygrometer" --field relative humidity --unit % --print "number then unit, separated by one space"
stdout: 32 %
